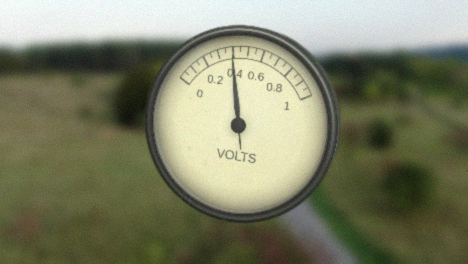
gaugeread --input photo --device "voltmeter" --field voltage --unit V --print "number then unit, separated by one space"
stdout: 0.4 V
